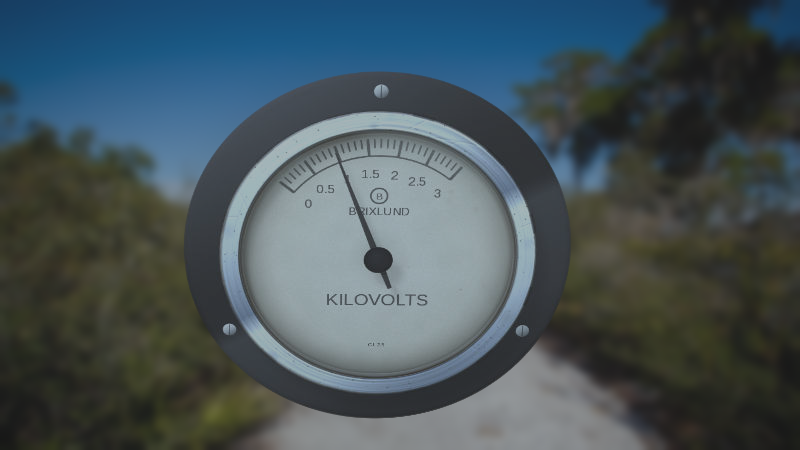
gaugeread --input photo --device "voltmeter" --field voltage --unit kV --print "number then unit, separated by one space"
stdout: 1 kV
